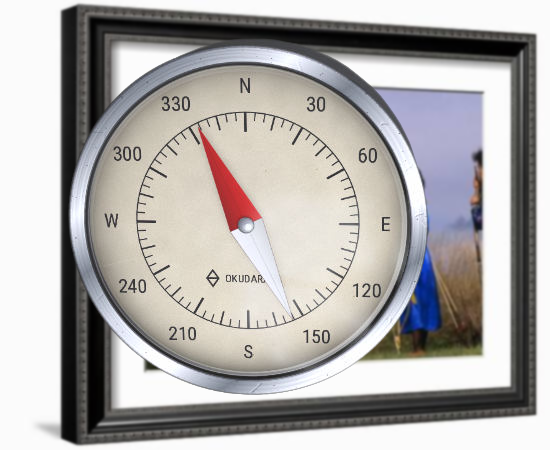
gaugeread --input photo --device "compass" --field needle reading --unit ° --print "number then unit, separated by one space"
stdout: 335 °
